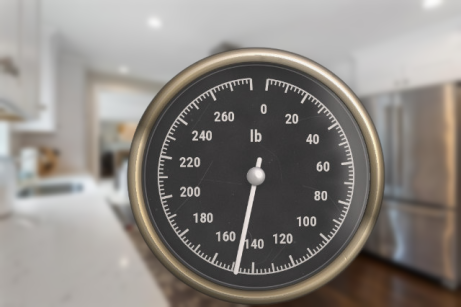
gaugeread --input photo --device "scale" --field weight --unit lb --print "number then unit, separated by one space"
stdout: 148 lb
